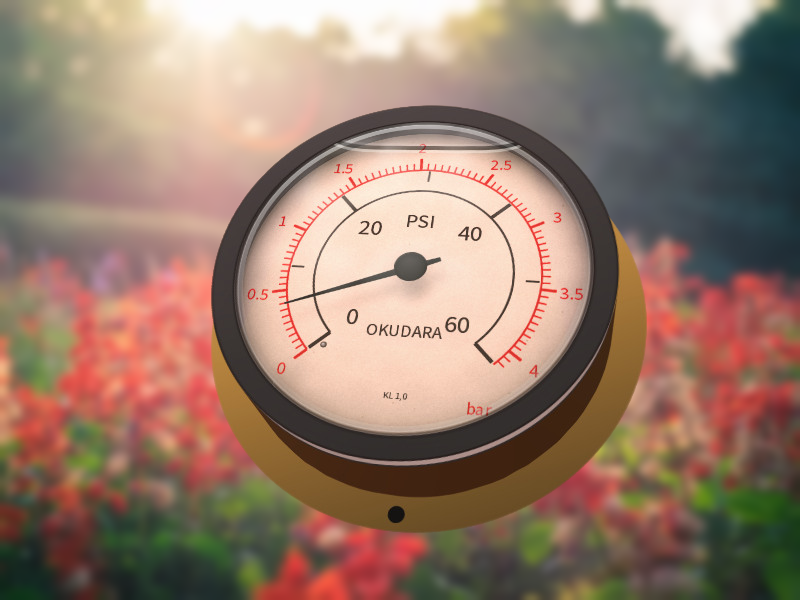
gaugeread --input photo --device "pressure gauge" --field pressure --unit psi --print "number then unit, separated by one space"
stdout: 5 psi
